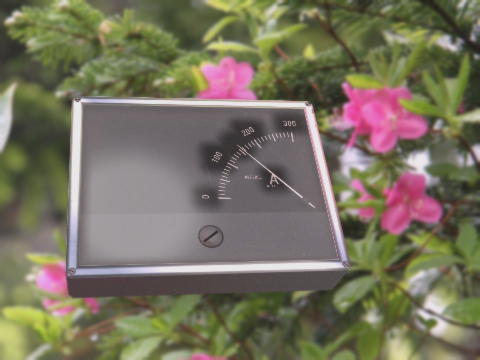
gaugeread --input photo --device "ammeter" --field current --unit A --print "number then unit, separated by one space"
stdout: 150 A
